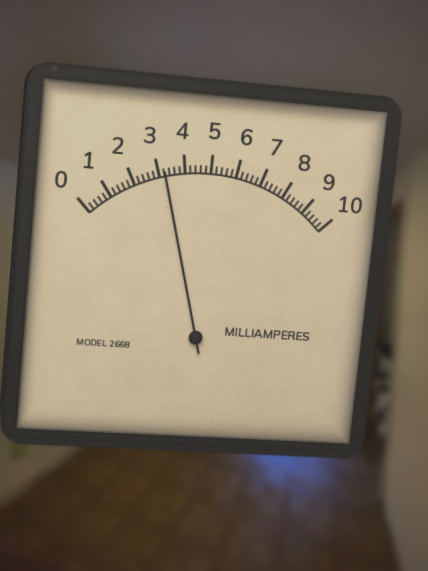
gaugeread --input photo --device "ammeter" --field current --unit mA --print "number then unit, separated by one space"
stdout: 3.2 mA
